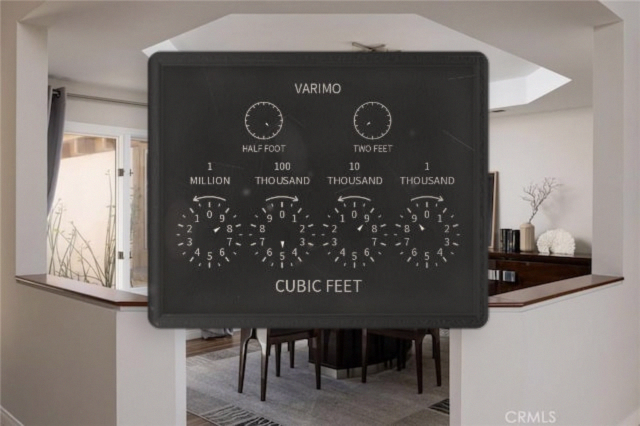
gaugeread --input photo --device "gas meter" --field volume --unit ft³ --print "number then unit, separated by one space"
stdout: 848900 ft³
